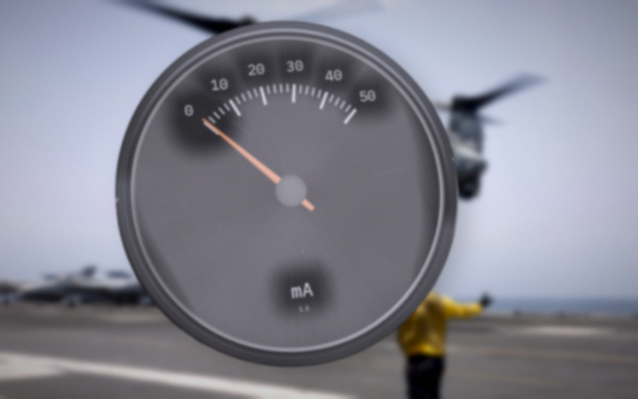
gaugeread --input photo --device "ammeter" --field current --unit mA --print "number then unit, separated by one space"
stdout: 0 mA
